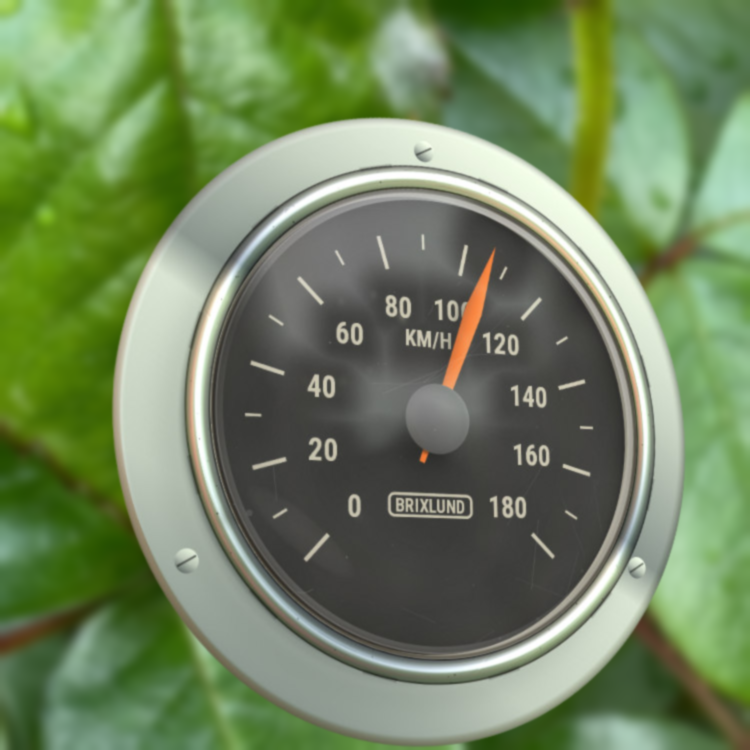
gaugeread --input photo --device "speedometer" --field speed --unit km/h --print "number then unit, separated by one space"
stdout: 105 km/h
